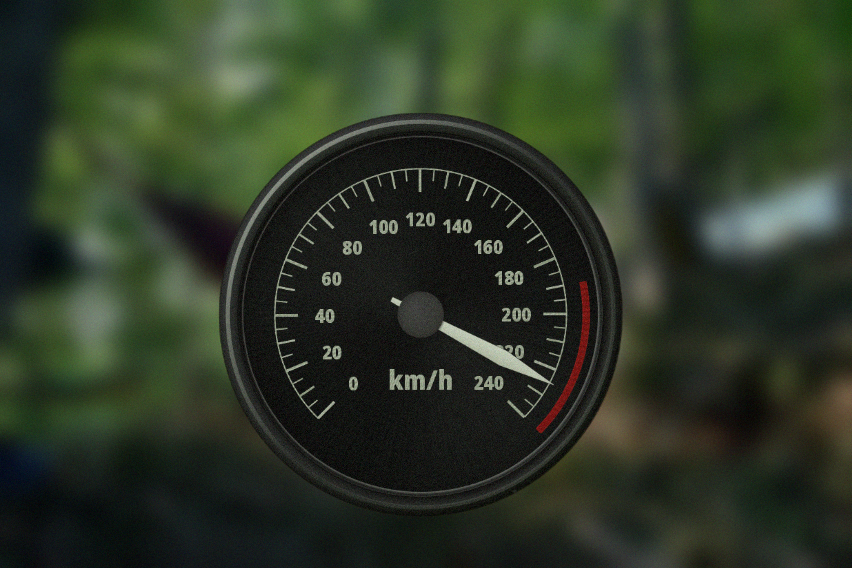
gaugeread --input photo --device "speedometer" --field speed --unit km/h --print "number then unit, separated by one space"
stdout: 225 km/h
